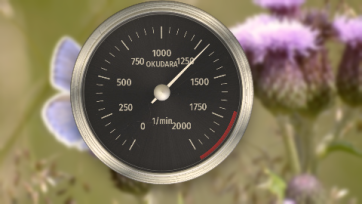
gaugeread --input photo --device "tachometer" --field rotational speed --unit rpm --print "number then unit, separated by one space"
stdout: 1300 rpm
